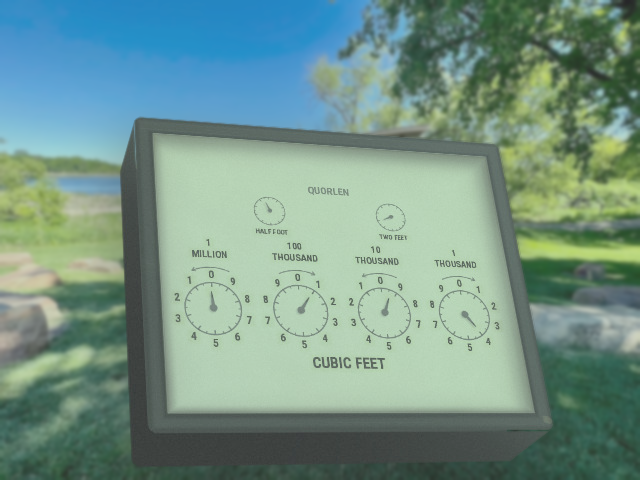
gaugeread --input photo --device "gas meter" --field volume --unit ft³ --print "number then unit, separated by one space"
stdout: 9400 ft³
